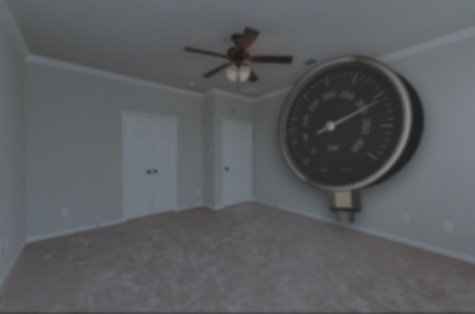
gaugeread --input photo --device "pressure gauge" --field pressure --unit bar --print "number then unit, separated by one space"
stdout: 310 bar
